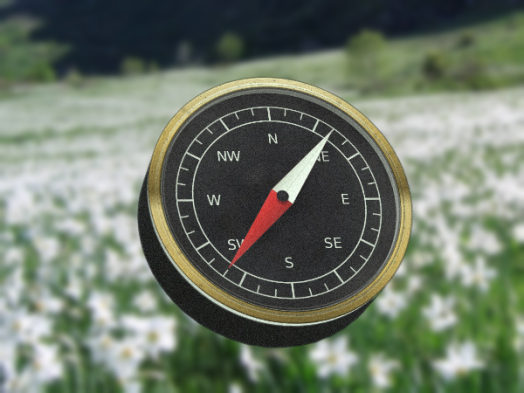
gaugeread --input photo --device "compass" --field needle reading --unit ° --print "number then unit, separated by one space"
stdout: 220 °
